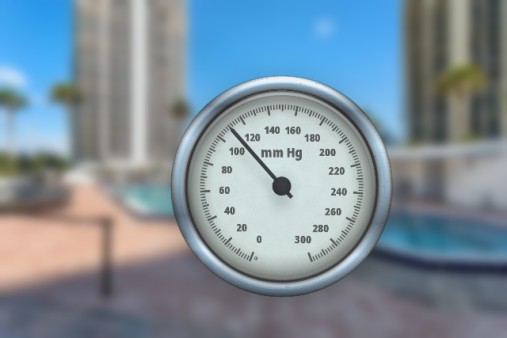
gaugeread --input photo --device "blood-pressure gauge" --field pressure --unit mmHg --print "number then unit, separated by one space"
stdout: 110 mmHg
